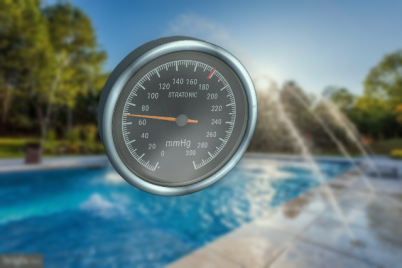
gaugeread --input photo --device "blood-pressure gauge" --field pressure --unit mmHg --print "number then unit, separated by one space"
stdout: 70 mmHg
